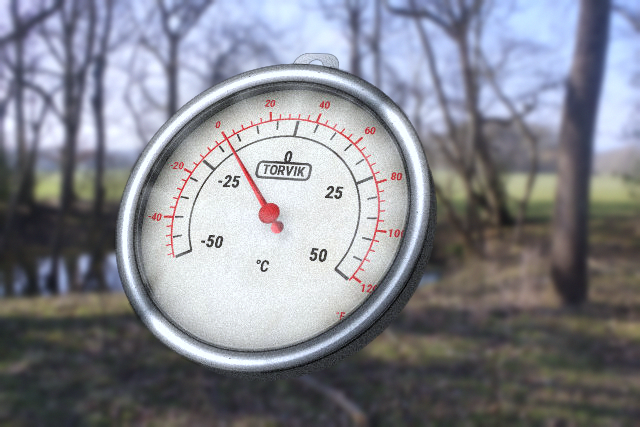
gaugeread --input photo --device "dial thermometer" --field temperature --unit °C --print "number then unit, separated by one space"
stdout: -17.5 °C
